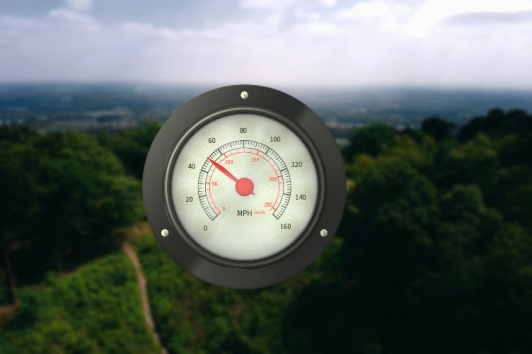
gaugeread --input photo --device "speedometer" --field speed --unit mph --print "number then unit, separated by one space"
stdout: 50 mph
